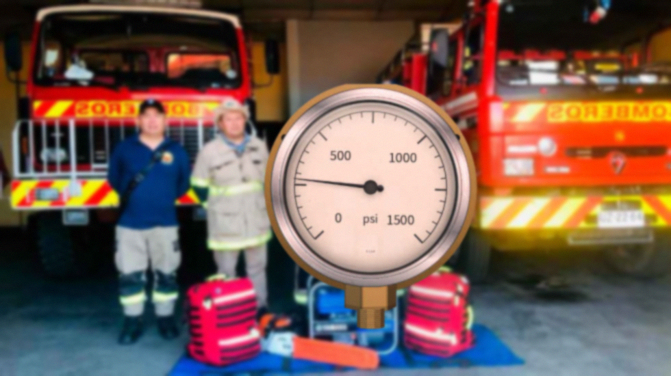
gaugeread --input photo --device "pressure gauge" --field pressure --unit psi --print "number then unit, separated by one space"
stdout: 275 psi
